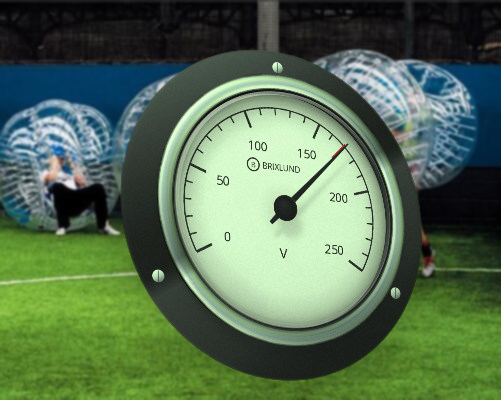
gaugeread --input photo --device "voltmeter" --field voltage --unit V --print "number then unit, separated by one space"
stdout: 170 V
